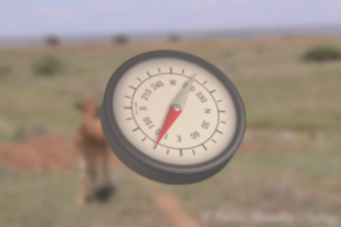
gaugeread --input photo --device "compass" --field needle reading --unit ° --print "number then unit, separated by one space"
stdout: 120 °
